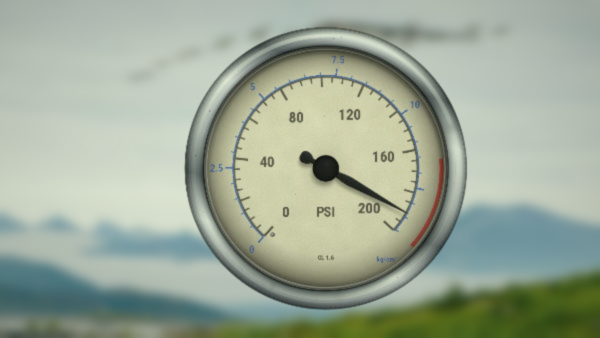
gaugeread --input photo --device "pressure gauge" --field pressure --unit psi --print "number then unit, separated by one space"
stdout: 190 psi
